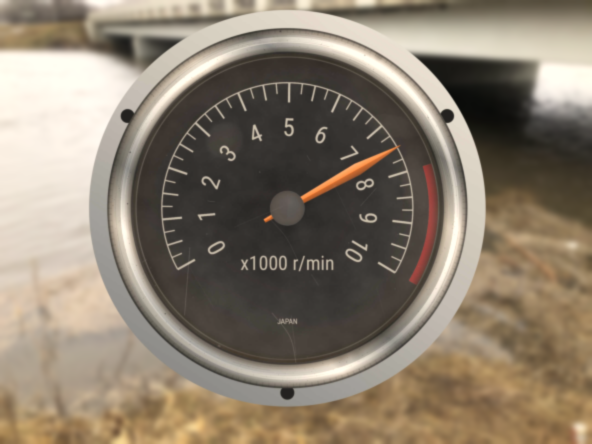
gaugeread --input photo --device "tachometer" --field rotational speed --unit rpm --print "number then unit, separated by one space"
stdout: 7500 rpm
